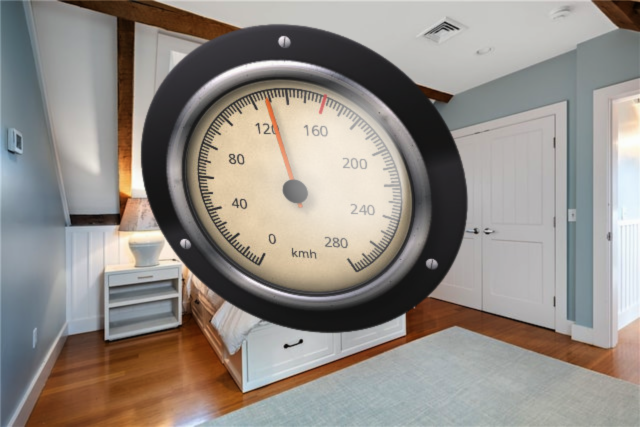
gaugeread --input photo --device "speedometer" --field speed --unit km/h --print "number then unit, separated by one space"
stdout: 130 km/h
